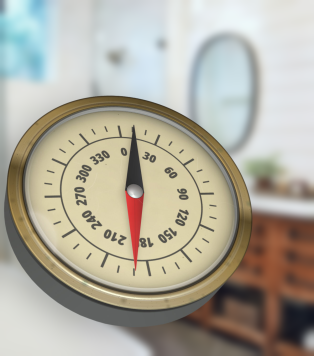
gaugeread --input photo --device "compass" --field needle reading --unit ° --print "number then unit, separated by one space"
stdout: 190 °
